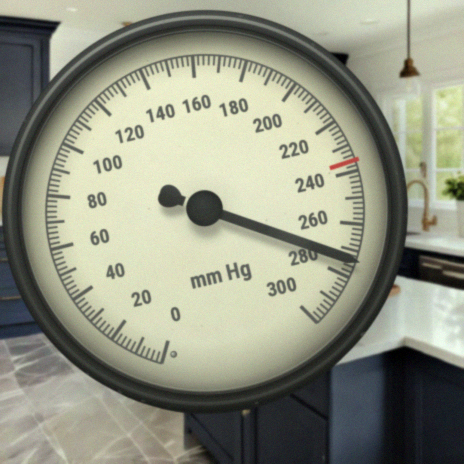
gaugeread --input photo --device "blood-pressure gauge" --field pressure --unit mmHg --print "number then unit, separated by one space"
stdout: 274 mmHg
